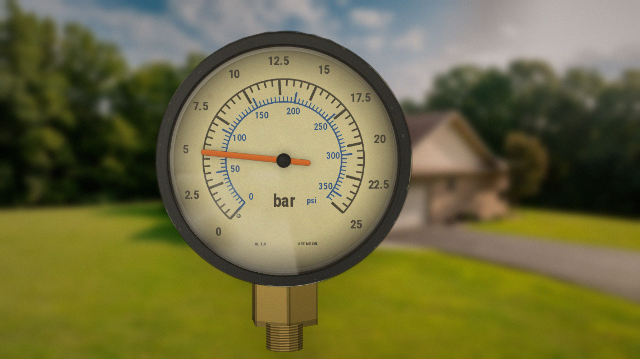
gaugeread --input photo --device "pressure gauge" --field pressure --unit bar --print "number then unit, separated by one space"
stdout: 5 bar
